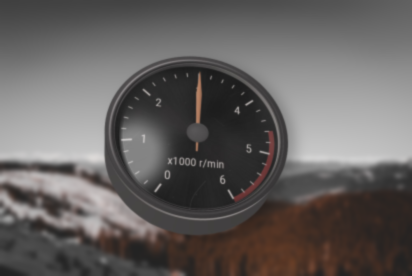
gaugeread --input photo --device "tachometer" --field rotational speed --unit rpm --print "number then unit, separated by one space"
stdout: 3000 rpm
